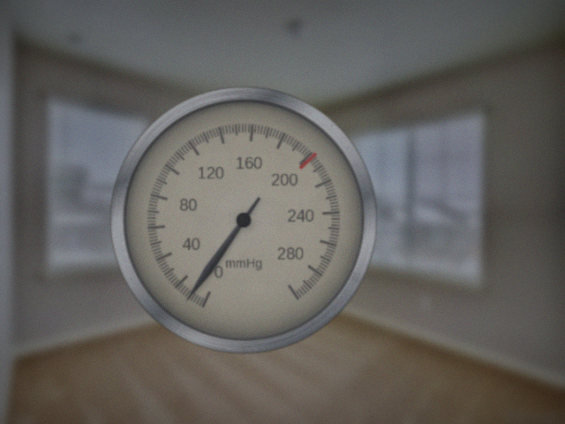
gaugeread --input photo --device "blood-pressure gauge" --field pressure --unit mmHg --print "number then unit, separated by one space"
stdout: 10 mmHg
